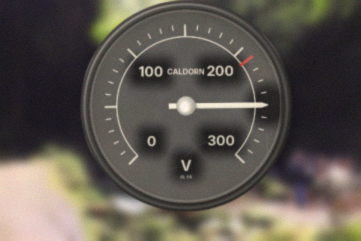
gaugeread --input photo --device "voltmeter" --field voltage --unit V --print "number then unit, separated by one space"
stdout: 250 V
